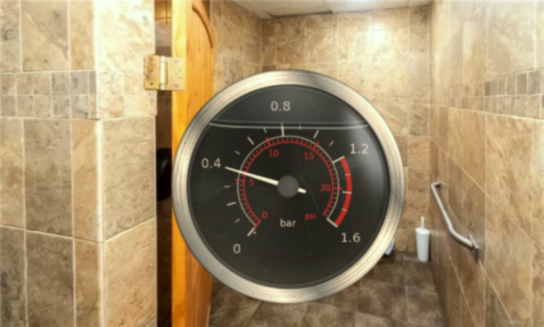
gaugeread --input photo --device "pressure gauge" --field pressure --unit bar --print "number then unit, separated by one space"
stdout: 0.4 bar
